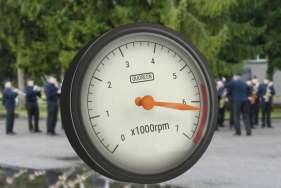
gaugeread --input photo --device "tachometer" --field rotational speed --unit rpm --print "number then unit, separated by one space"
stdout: 6200 rpm
